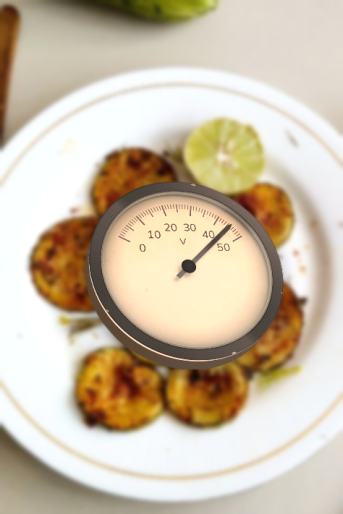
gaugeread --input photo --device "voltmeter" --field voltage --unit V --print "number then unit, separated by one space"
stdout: 45 V
